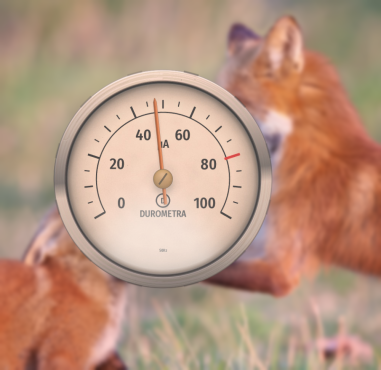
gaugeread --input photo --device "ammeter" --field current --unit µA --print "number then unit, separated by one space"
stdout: 47.5 µA
